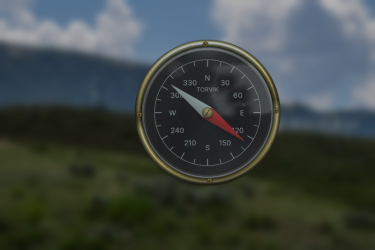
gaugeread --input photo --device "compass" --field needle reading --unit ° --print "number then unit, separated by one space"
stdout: 127.5 °
